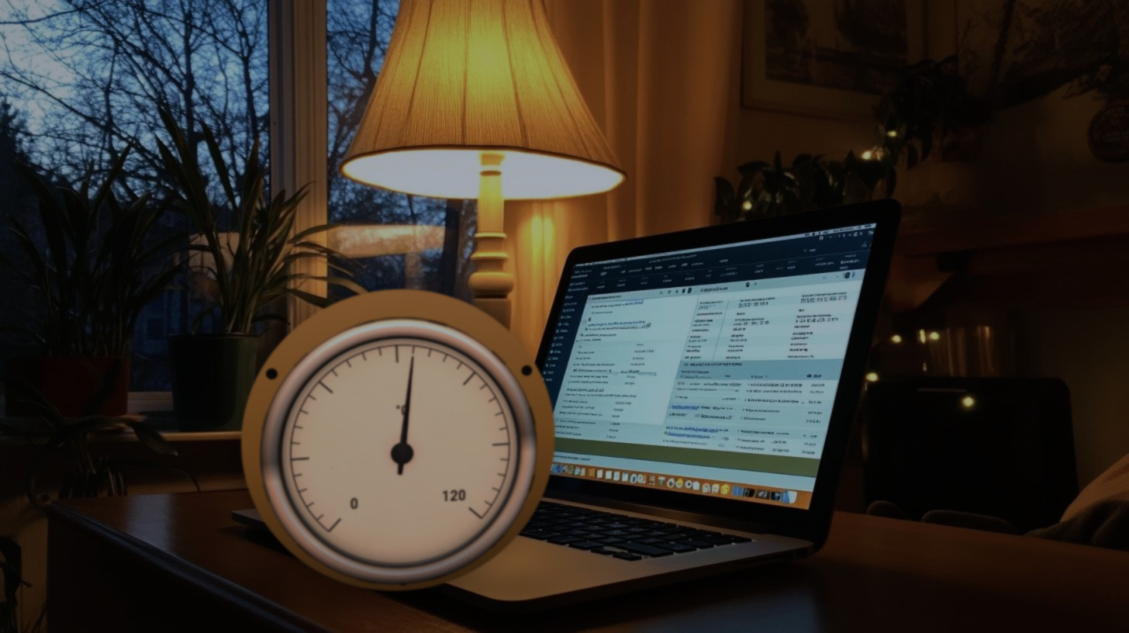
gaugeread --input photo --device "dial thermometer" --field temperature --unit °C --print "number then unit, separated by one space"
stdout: 64 °C
